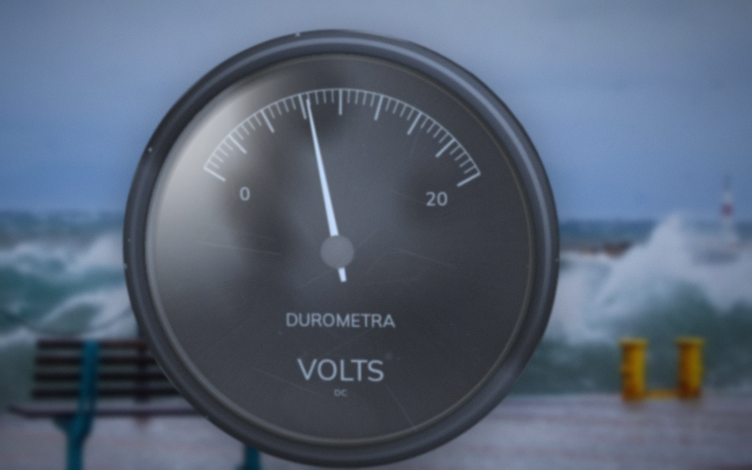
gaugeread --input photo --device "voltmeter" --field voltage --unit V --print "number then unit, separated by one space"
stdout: 8 V
